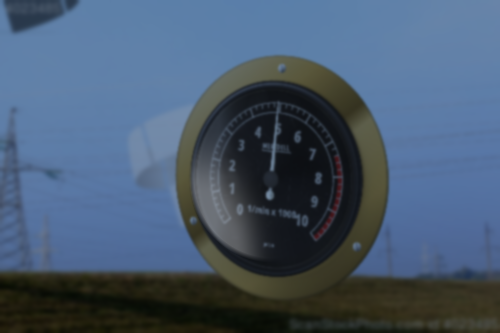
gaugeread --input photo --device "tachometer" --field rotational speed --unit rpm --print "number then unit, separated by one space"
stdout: 5000 rpm
